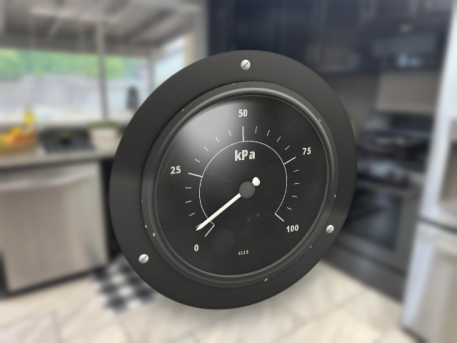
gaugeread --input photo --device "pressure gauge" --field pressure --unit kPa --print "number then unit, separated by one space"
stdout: 5 kPa
